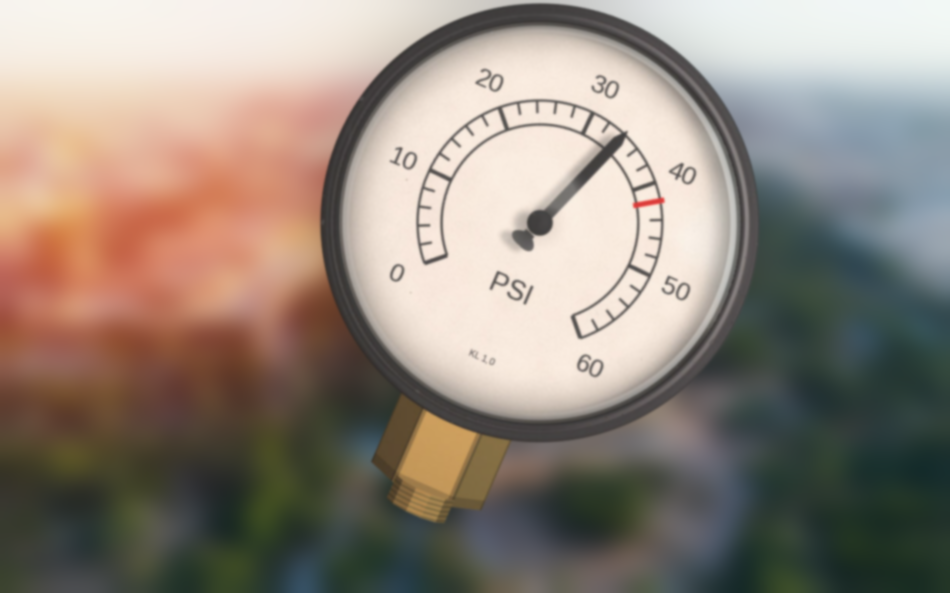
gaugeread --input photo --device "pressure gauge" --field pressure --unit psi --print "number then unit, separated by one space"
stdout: 34 psi
